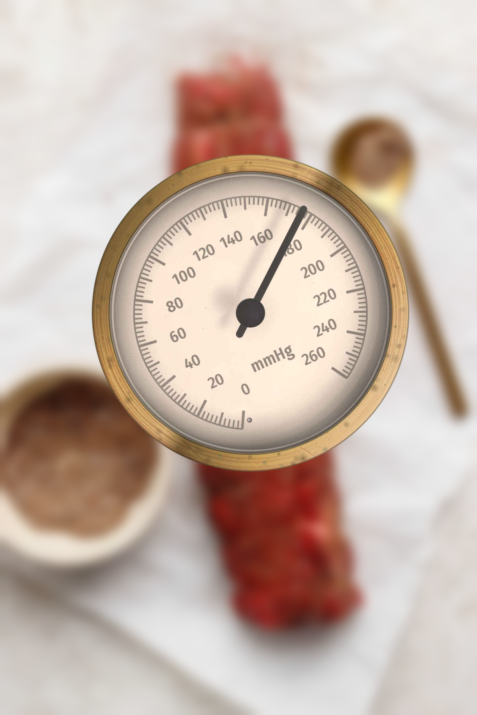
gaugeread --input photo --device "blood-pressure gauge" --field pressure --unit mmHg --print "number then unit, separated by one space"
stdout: 176 mmHg
